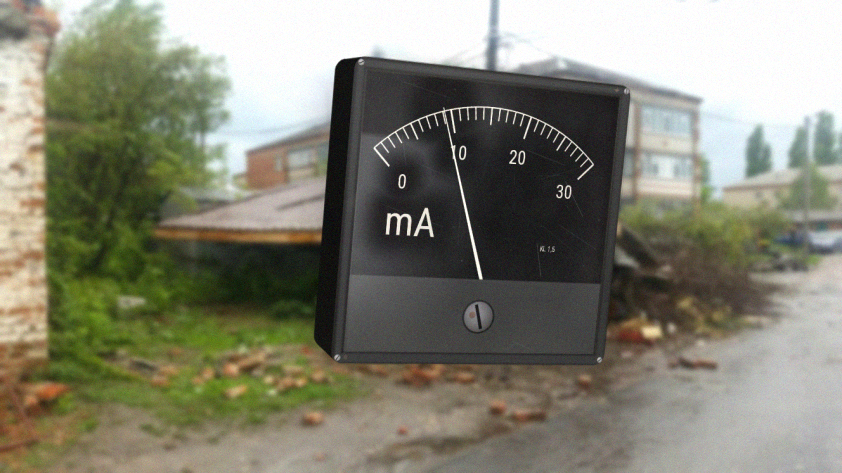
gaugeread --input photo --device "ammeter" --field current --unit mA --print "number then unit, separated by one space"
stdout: 9 mA
